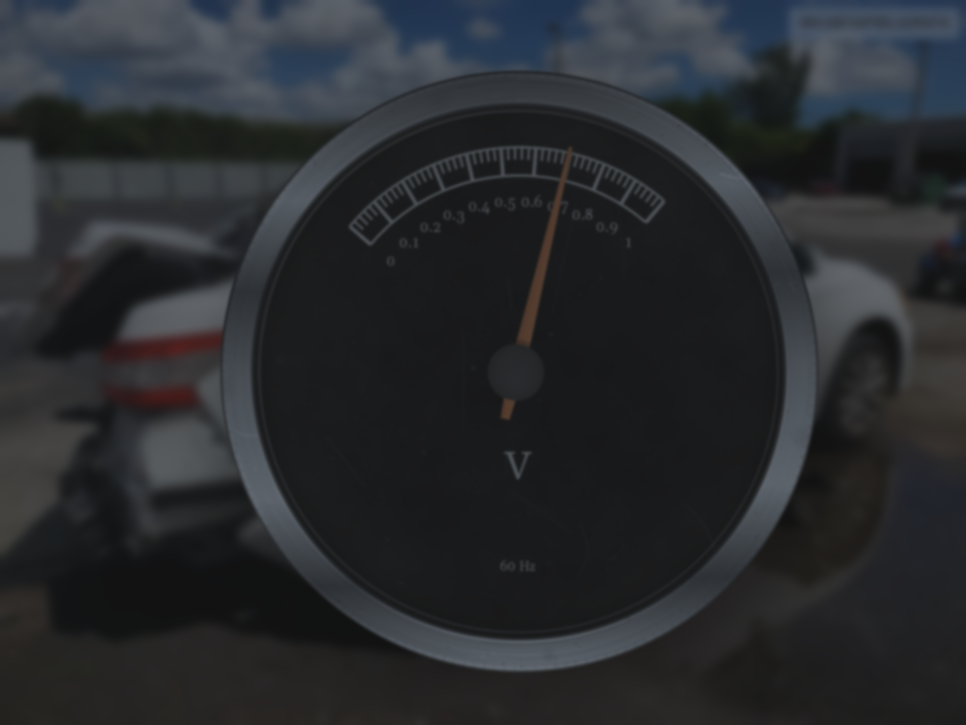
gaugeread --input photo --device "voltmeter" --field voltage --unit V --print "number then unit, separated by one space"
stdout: 0.7 V
